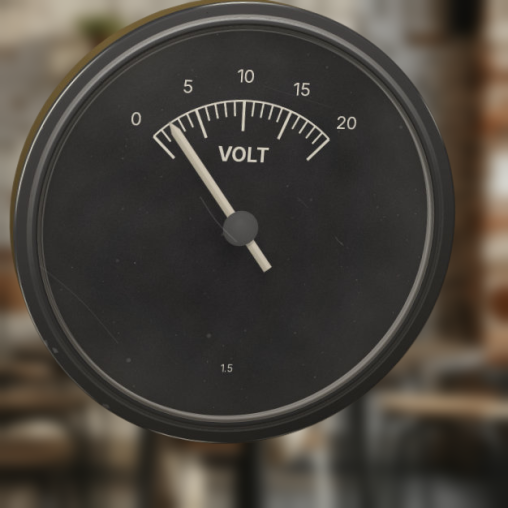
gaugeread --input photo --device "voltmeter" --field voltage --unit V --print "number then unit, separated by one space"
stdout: 2 V
